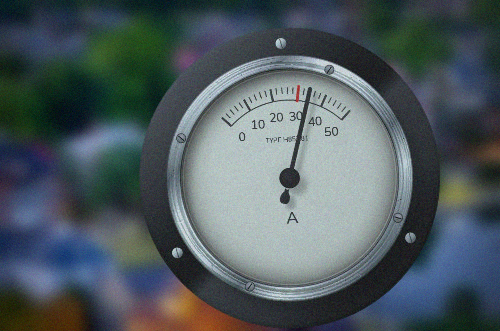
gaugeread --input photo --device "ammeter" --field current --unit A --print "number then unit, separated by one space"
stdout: 34 A
